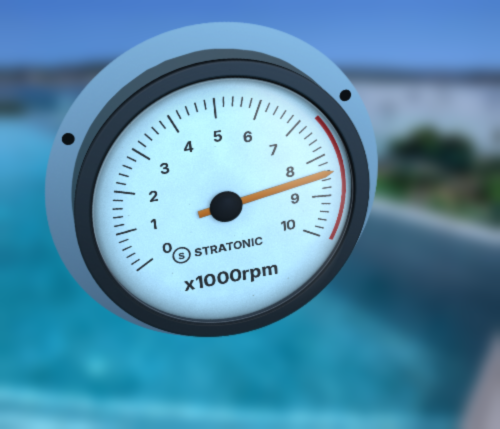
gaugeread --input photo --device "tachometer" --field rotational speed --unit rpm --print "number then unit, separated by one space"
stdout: 8400 rpm
